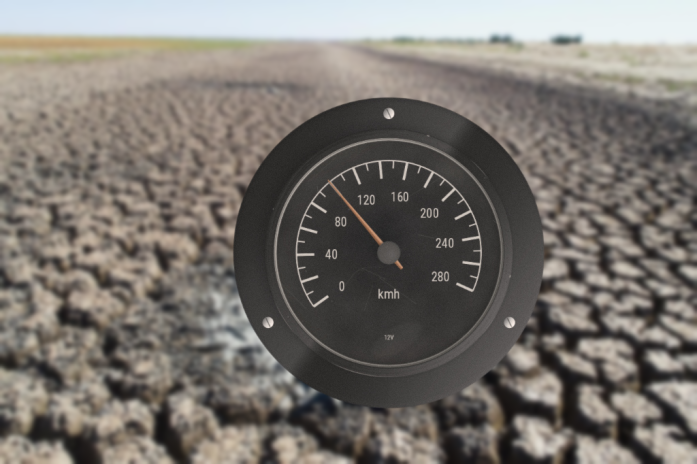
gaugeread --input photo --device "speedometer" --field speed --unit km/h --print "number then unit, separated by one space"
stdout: 100 km/h
